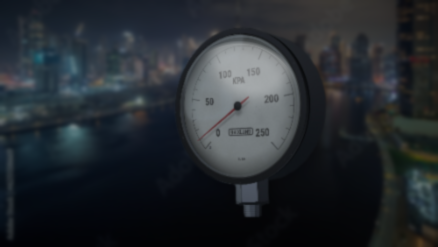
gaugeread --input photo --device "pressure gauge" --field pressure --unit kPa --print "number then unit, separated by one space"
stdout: 10 kPa
